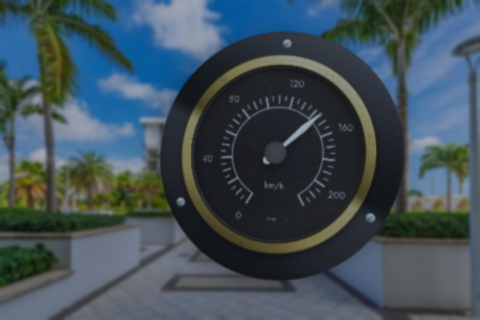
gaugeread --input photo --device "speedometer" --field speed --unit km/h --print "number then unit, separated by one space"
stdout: 145 km/h
